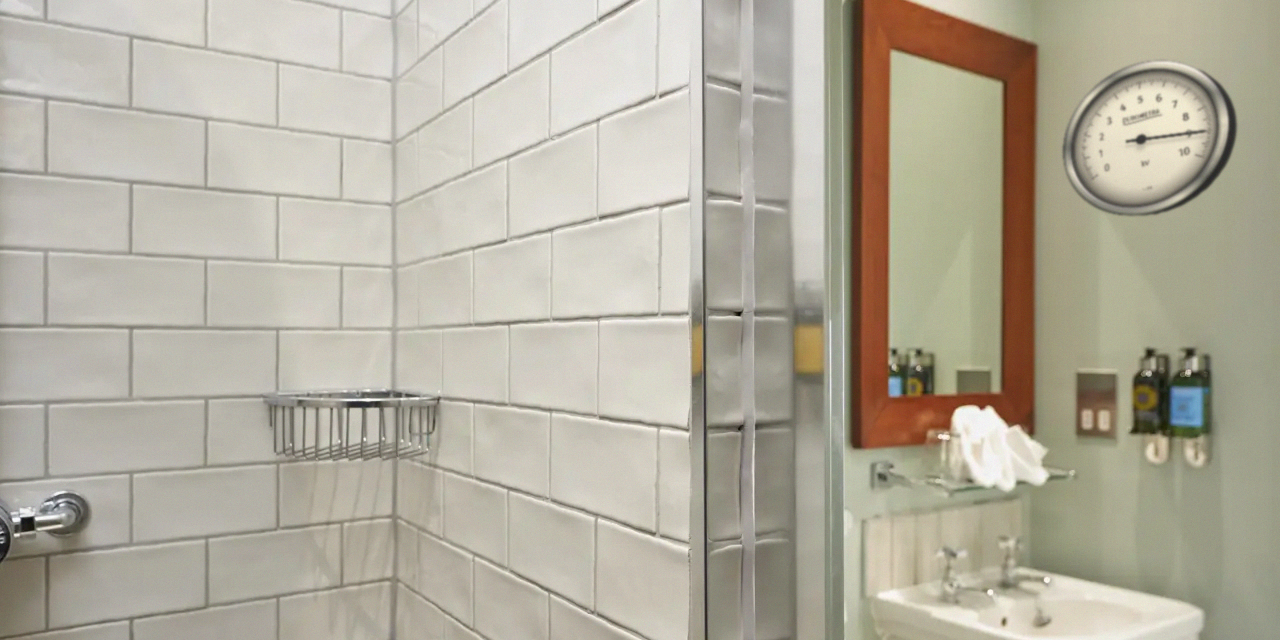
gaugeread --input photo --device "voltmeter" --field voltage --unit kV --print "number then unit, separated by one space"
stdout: 9 kV
